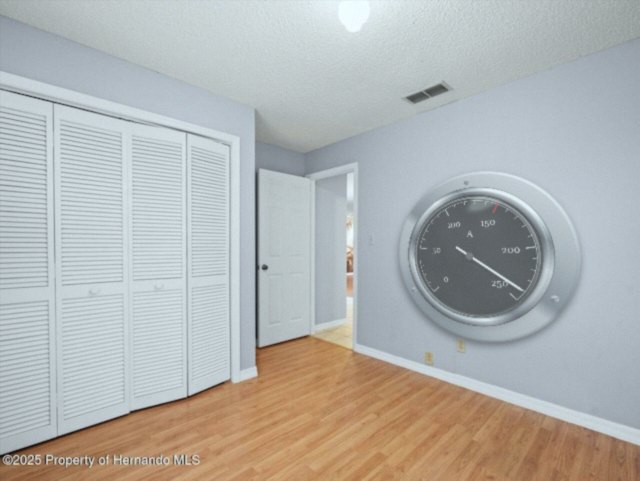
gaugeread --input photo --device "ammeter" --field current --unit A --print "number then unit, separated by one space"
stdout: 240 A
